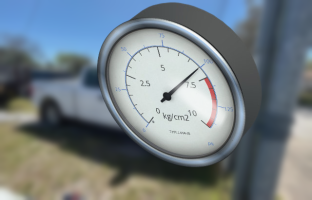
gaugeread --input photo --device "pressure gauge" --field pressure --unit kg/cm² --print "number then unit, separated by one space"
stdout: 7 kg/cm²
